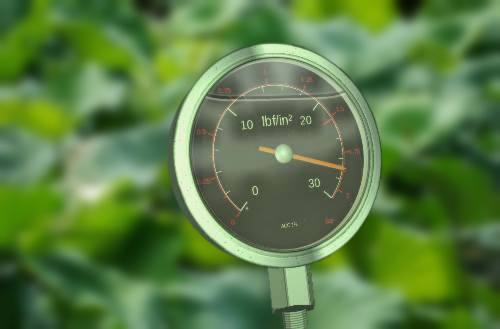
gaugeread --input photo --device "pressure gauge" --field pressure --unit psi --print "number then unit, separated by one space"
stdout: 27 psi
